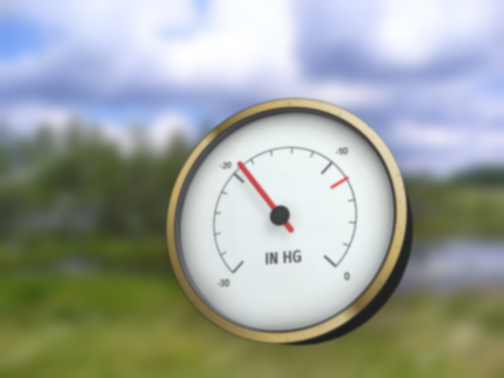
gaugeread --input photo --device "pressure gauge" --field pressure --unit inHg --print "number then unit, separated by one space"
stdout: -19 inHg
